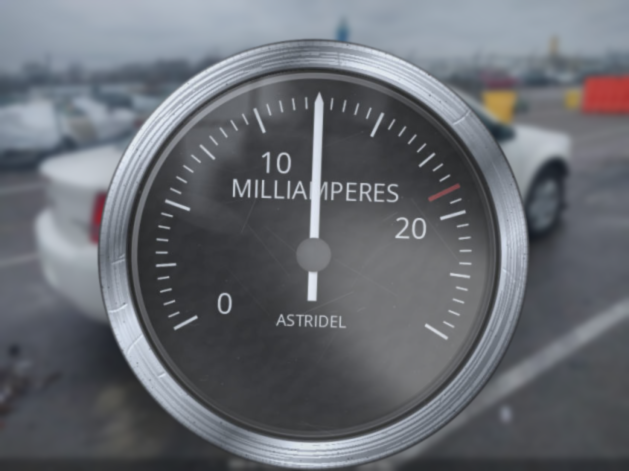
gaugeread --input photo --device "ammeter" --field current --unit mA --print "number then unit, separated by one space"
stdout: 12.5 mA
